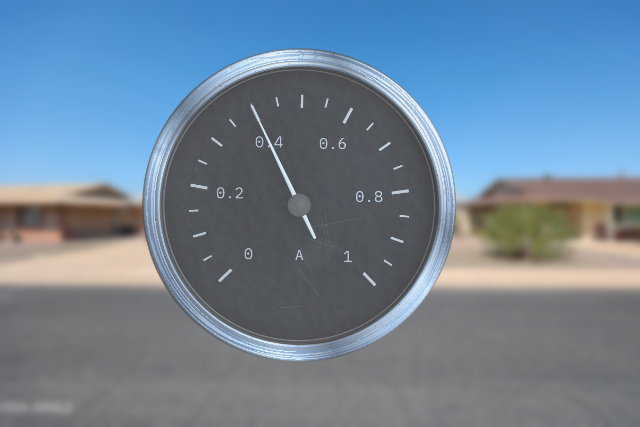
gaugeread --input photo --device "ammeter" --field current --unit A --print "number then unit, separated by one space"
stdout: 0.4 A
